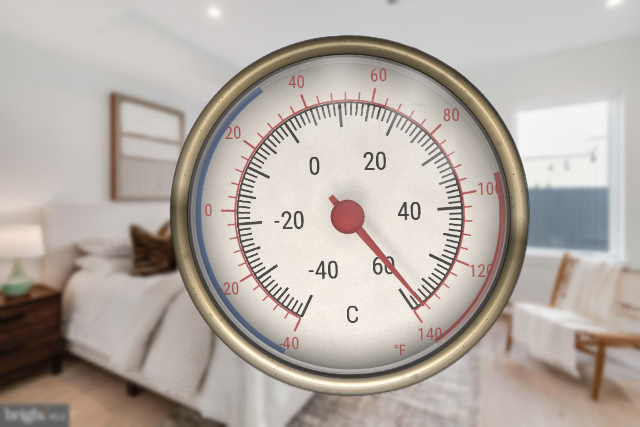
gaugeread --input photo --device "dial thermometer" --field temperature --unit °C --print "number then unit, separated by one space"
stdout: 58 °C
